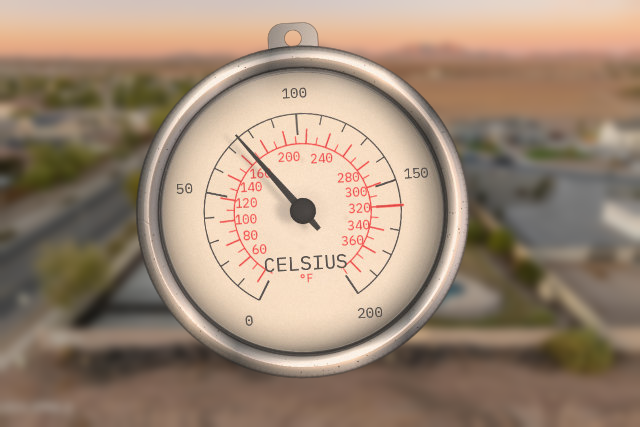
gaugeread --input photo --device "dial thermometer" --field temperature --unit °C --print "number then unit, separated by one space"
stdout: 75 °C
